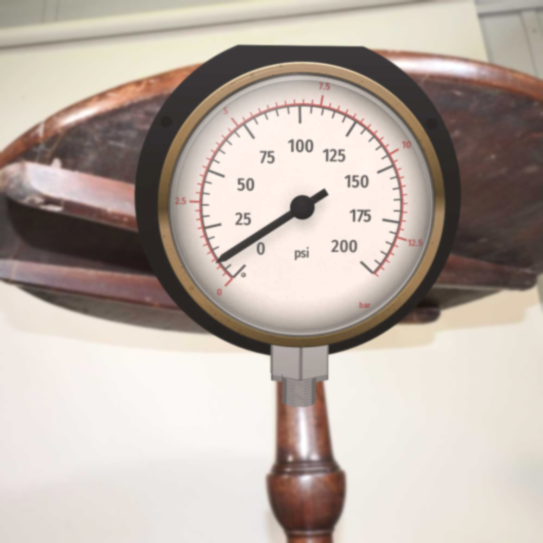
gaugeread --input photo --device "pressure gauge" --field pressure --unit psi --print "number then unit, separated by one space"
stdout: 10 psi
